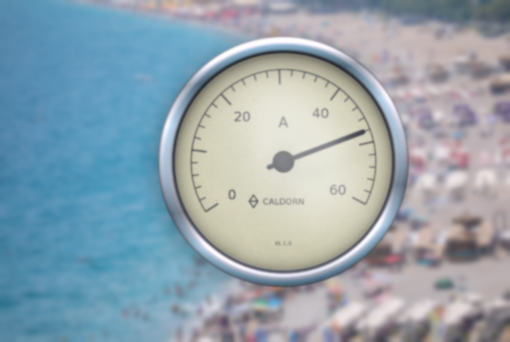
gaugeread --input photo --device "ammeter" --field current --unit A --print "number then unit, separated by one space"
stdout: 48 A
